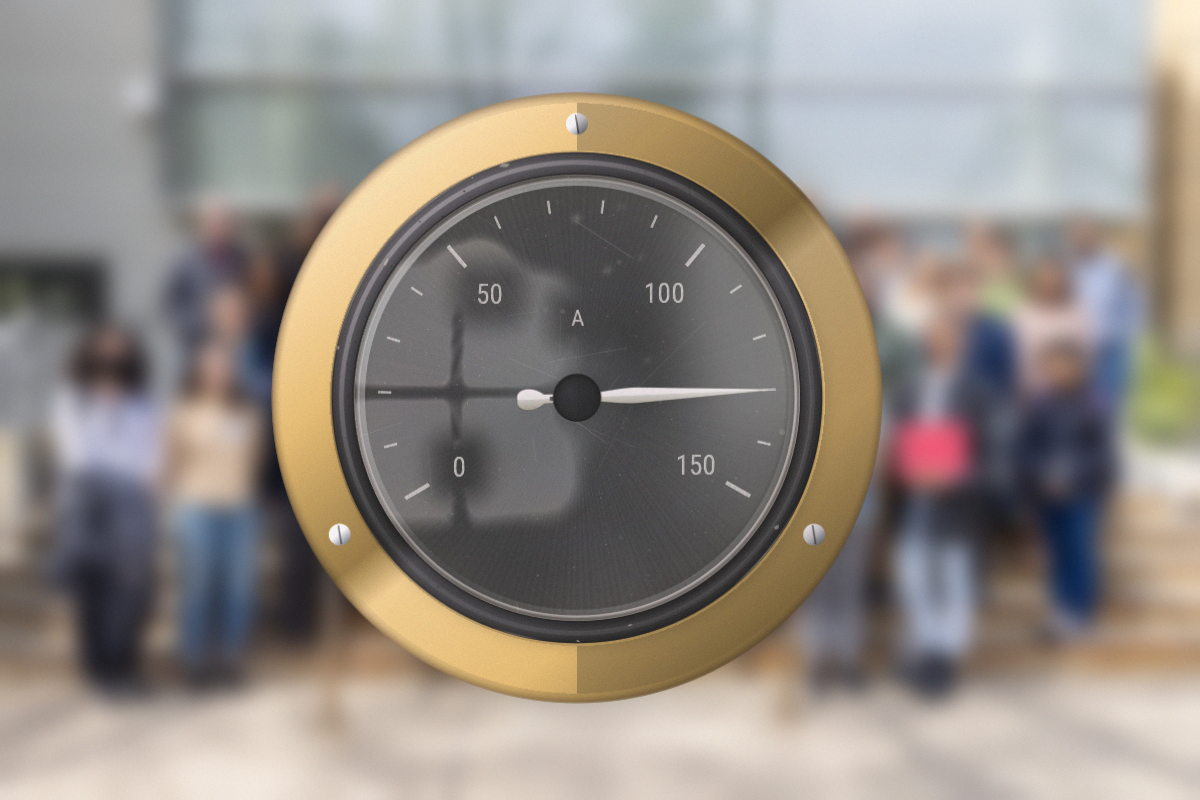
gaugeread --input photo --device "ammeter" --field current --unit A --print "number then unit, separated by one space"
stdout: 130 A
